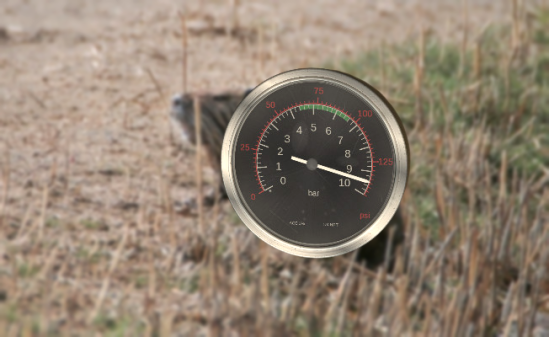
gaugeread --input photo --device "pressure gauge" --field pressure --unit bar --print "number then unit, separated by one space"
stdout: 9.4 bar
